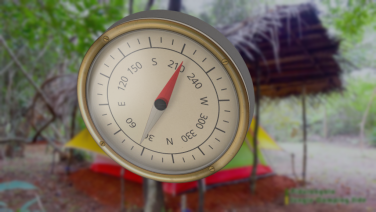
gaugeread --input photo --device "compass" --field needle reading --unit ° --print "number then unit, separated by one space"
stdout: 215 °
